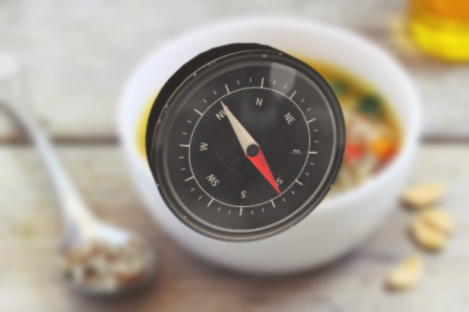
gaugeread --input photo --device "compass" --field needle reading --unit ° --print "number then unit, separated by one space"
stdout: 140 °
